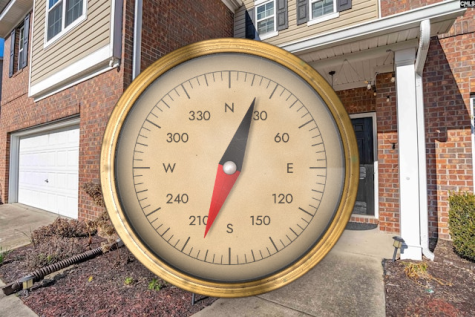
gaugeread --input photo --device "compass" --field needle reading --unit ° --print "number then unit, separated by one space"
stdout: 200 °
